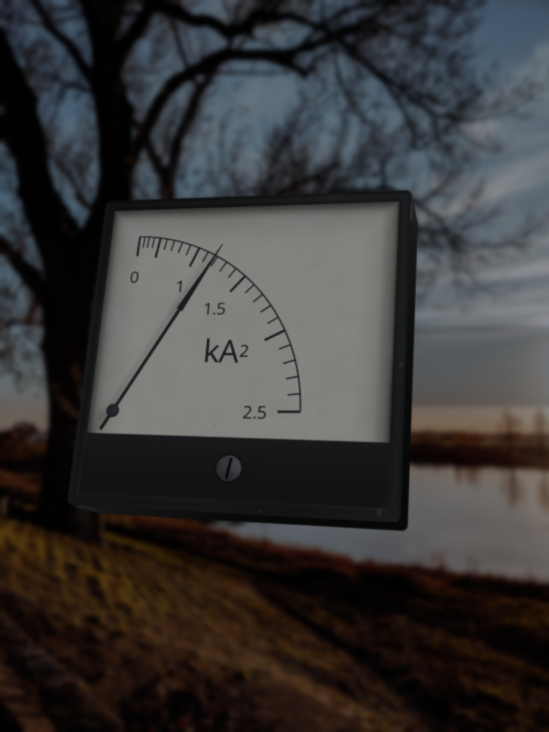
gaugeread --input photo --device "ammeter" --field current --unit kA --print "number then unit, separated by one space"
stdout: 1.2 kA
